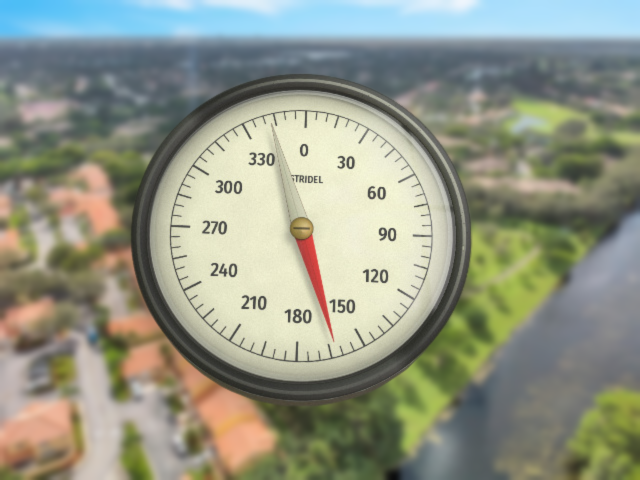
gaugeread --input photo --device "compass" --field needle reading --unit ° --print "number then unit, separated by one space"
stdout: 162.5 °
